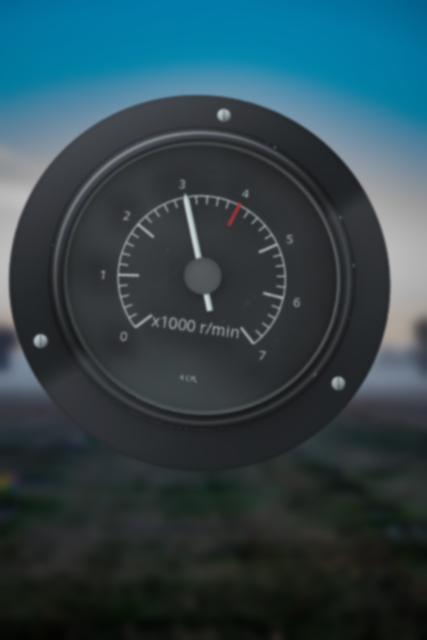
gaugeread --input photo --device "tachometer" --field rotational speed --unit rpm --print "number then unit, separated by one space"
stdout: 3000 rpm
